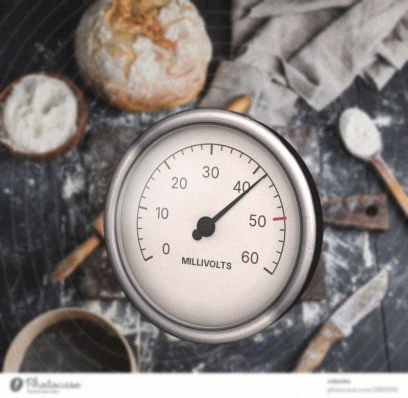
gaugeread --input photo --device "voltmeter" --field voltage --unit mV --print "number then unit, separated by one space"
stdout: 42 mV
